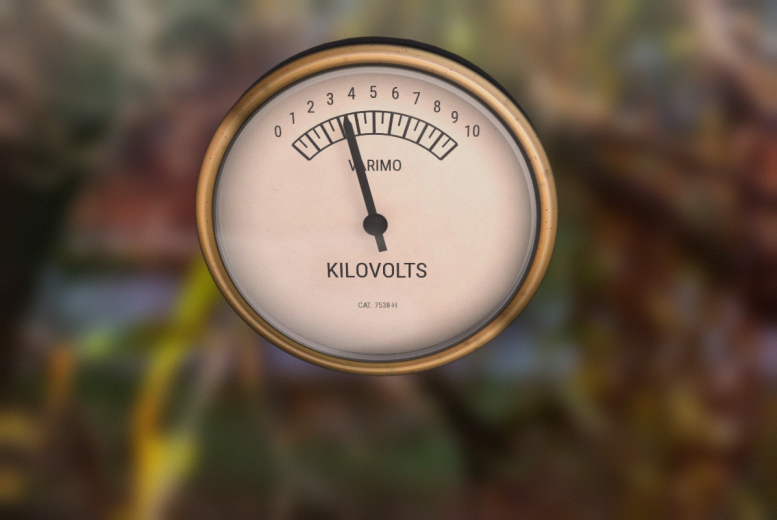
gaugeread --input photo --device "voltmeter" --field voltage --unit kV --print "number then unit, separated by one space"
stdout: 3.5 kV
